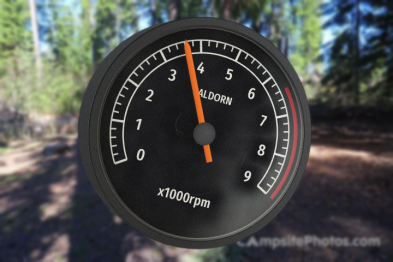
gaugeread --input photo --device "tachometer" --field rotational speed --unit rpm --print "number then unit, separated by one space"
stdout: 3600 rpm
